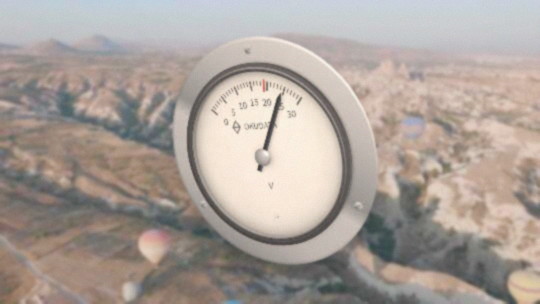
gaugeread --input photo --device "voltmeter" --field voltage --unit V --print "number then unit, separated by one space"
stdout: 25 V
